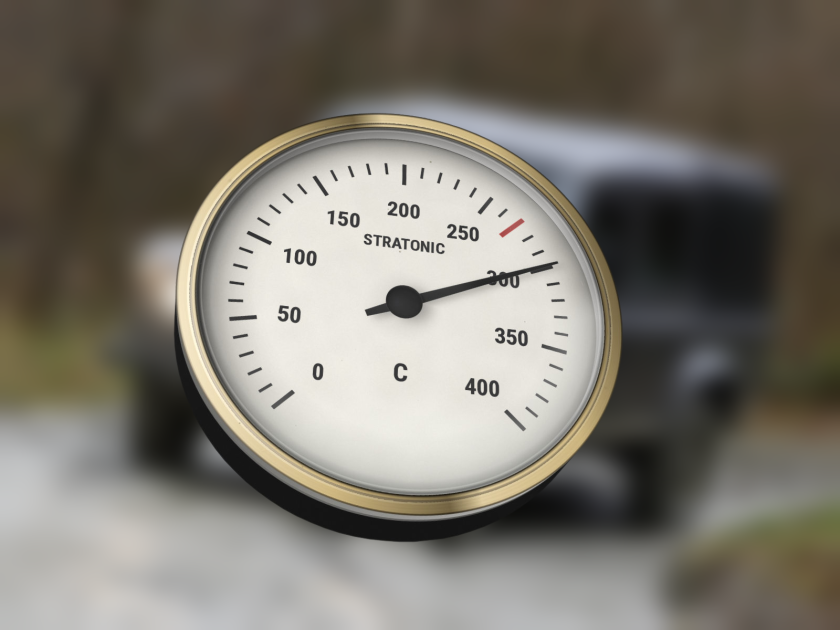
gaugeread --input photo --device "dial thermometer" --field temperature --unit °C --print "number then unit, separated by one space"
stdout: 300 °C
